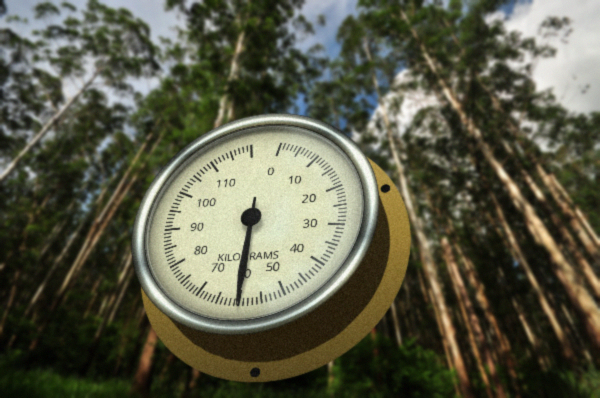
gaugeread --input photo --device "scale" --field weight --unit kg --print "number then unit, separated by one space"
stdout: 60 kg
